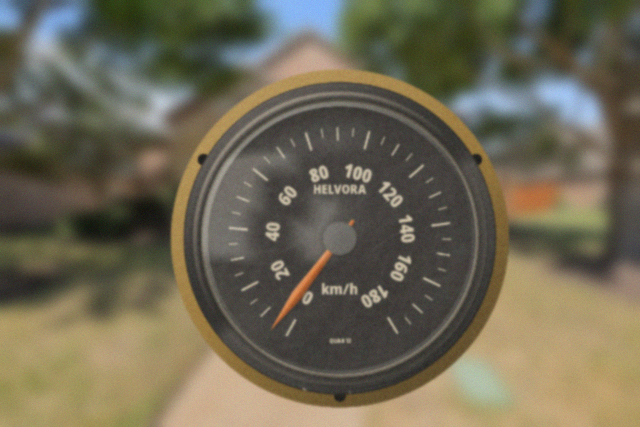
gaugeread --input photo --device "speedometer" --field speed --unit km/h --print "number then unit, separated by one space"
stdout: 5 km/h
